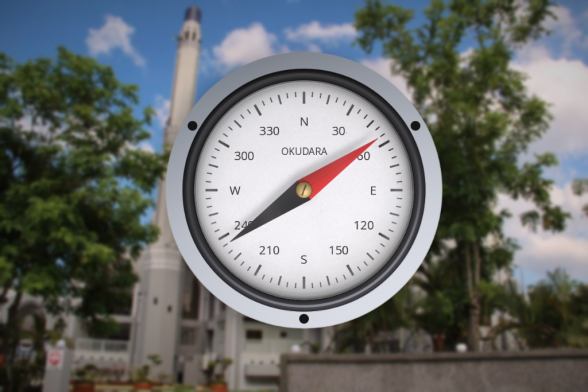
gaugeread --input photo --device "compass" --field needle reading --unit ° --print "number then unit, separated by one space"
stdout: 55 °
